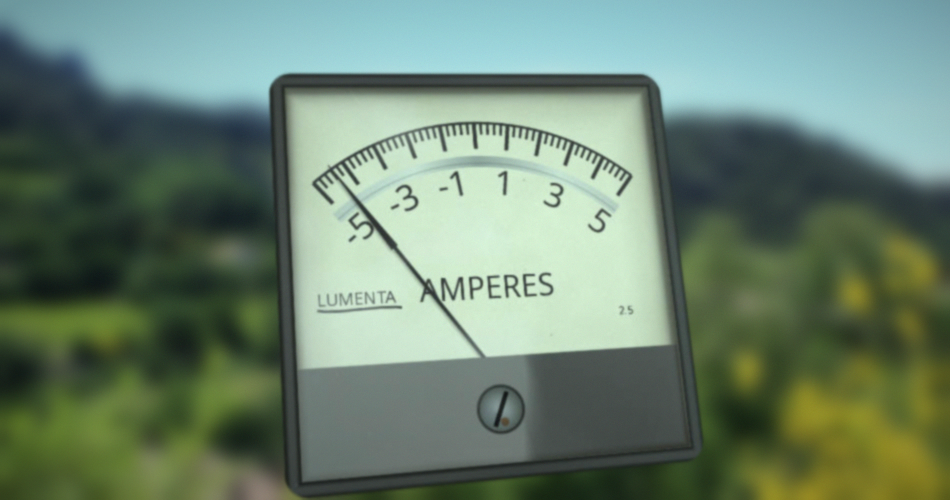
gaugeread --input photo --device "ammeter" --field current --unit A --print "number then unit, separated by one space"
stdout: -4.4 A
